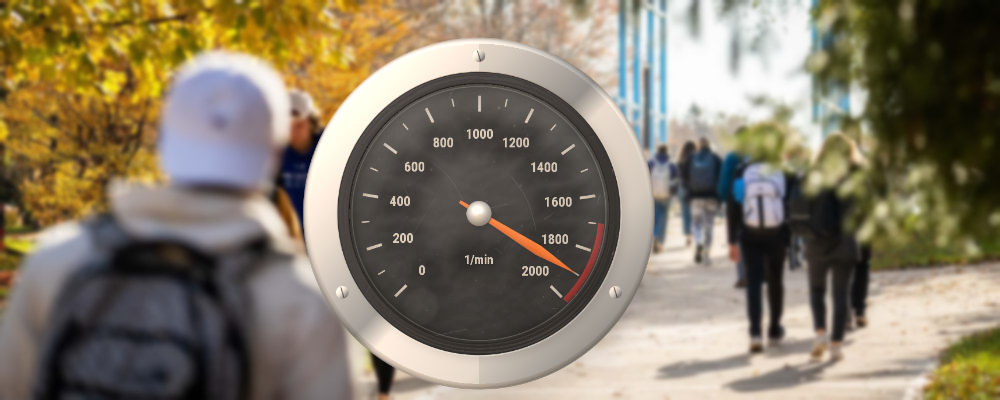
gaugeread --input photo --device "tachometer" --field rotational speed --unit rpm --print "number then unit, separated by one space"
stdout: 1900 rpm
